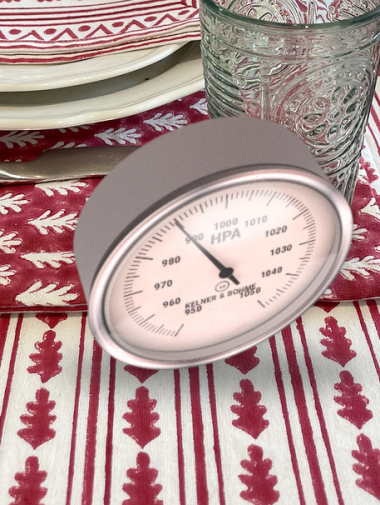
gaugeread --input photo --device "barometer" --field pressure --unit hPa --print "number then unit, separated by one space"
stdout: 990 hPa
